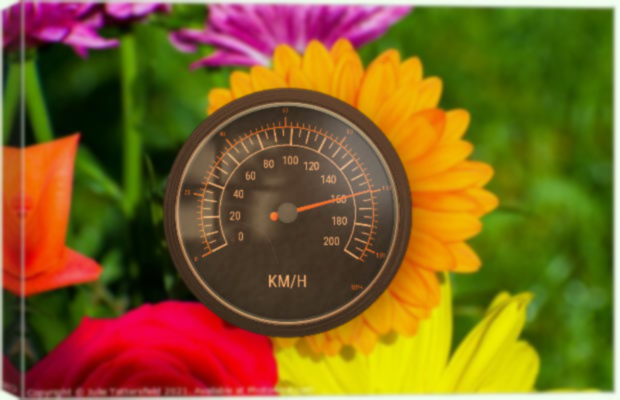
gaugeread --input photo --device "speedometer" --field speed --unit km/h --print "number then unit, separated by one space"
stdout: 160 km/h
